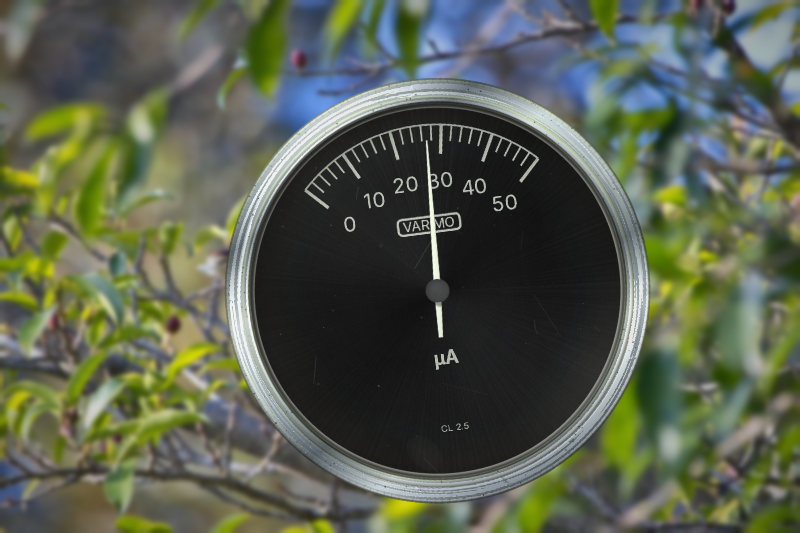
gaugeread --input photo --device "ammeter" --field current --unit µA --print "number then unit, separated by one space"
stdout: 27 µA
